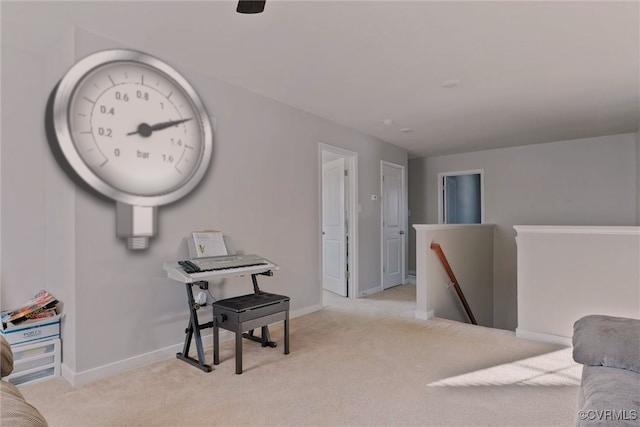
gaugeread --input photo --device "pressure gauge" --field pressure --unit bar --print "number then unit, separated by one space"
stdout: 1.2 bar
